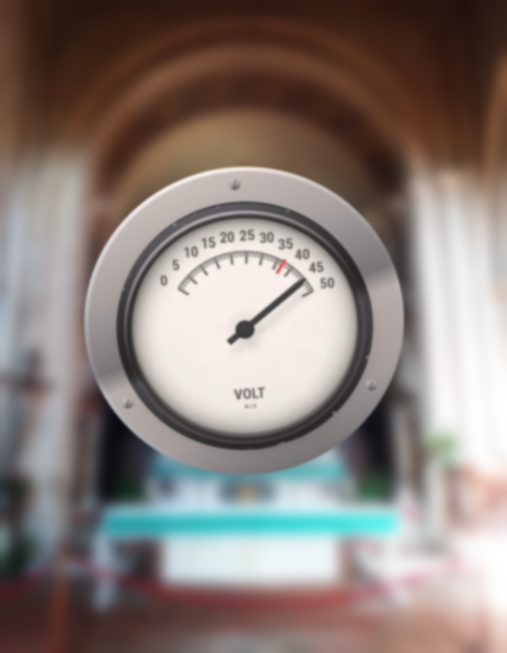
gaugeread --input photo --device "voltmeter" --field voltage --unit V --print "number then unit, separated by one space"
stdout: 45 V
